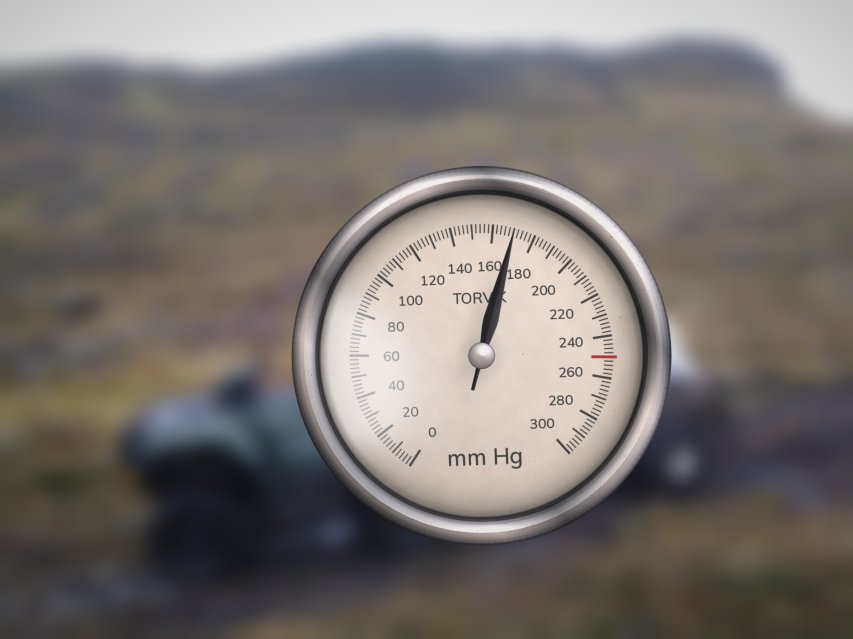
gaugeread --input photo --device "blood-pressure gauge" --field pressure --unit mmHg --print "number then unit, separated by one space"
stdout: 170 mmHg
